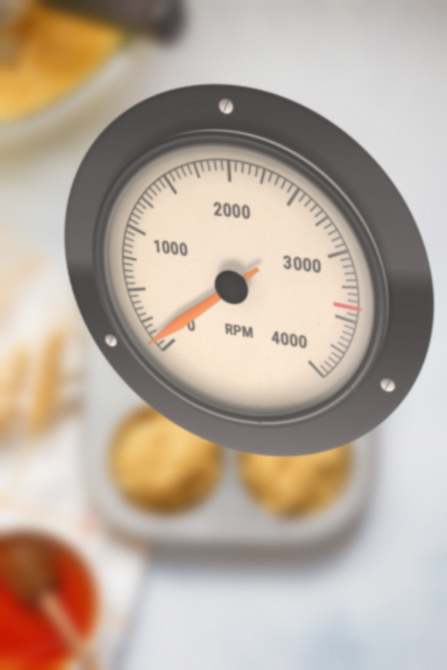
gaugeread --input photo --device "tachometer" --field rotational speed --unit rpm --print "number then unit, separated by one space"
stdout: 100 rpm
